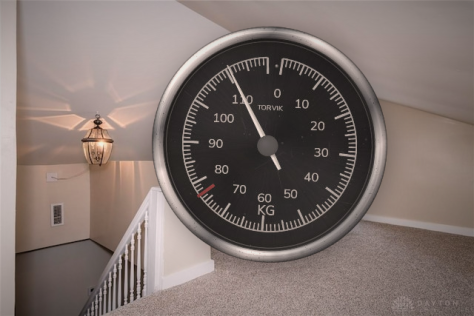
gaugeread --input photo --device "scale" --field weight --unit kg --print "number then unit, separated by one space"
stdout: 111 kg
